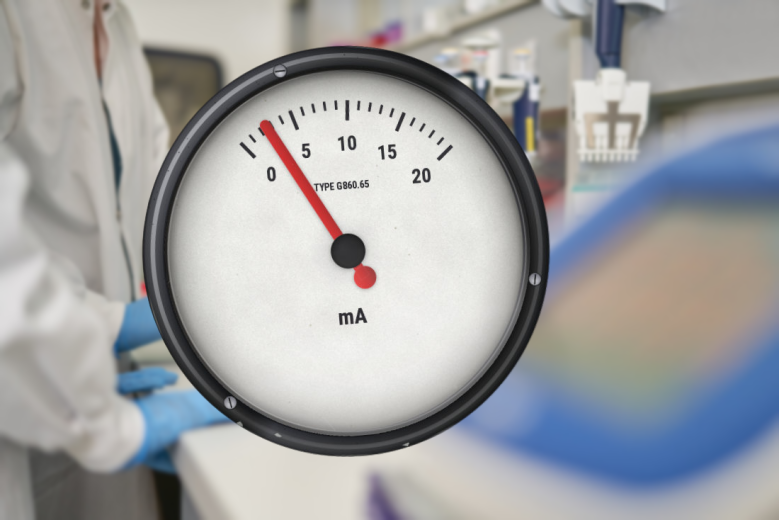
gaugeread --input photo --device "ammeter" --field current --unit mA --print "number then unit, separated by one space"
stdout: 2.5 mA
